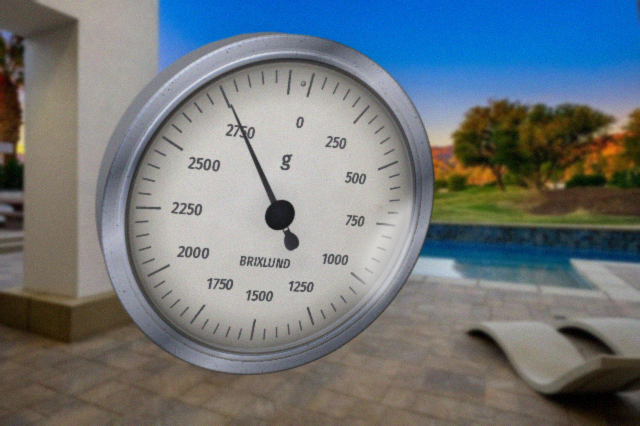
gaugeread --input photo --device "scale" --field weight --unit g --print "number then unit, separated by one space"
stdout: 2750 g
